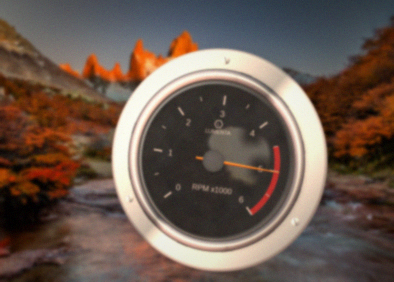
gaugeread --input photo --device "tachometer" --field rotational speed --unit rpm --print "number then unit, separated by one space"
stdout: 5000 rpm
